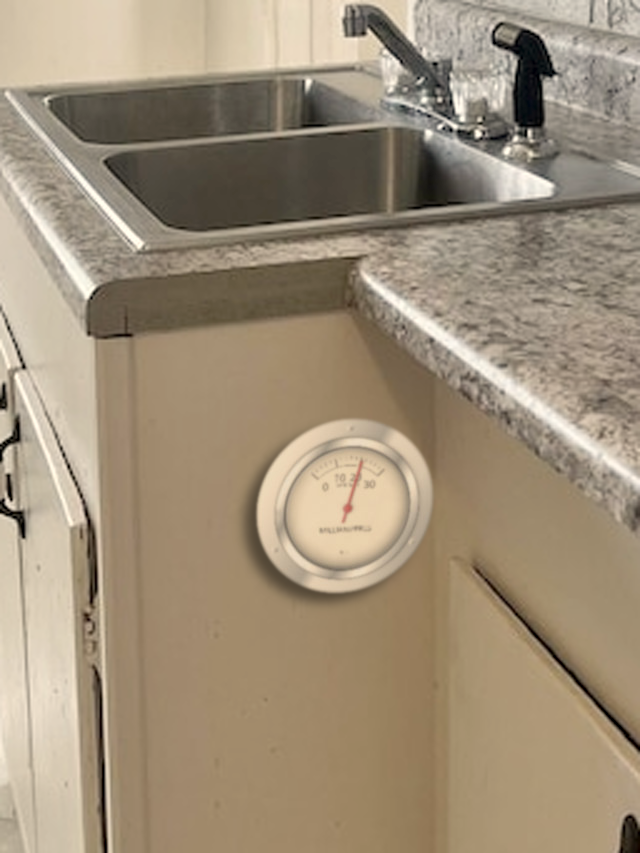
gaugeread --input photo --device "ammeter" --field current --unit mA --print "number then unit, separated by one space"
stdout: 20 mA
